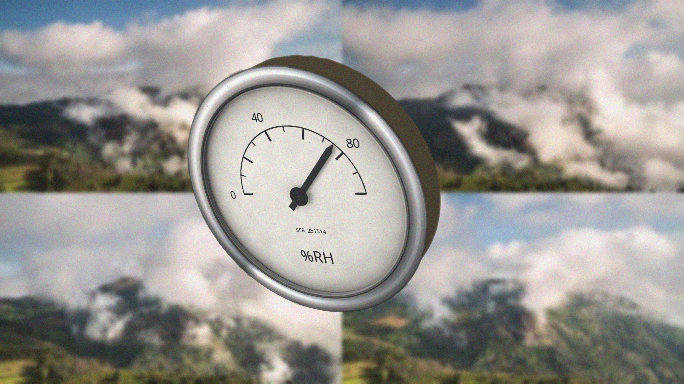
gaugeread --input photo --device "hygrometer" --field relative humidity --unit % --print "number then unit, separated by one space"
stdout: 75 %
